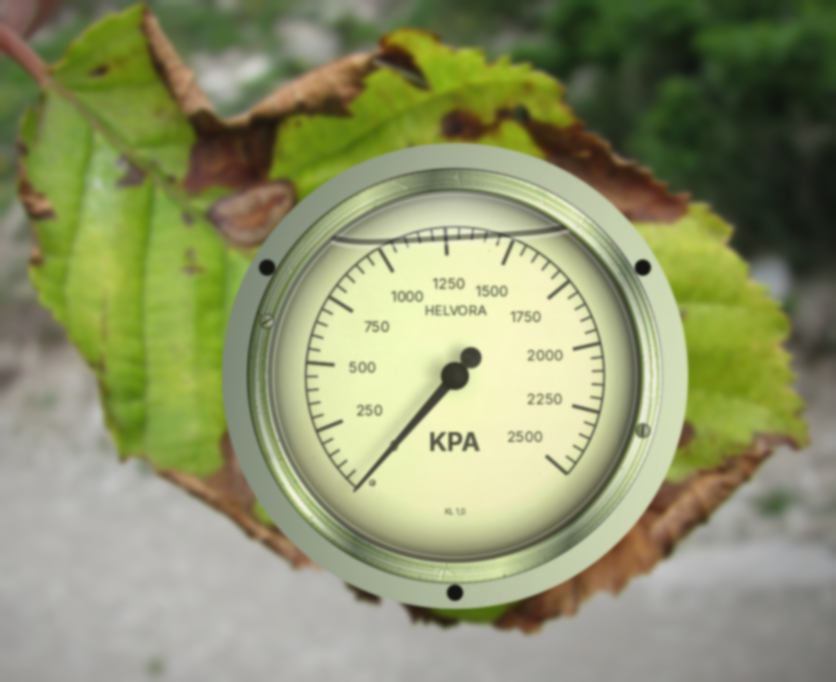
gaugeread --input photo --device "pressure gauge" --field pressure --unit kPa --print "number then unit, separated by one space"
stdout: 0 kPa
